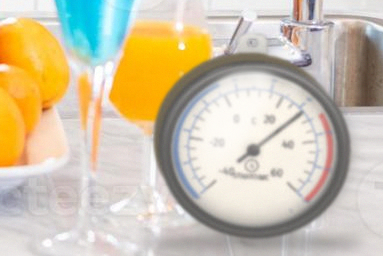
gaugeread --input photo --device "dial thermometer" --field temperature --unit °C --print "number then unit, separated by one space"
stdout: 28 °C
